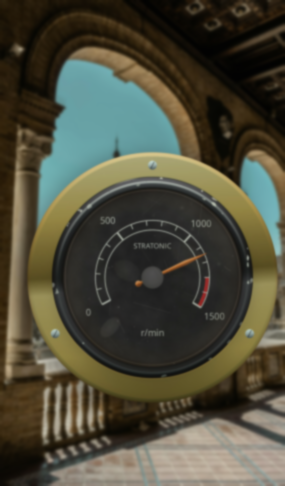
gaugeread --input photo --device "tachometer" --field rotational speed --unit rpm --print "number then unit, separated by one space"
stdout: 1150 rpm
